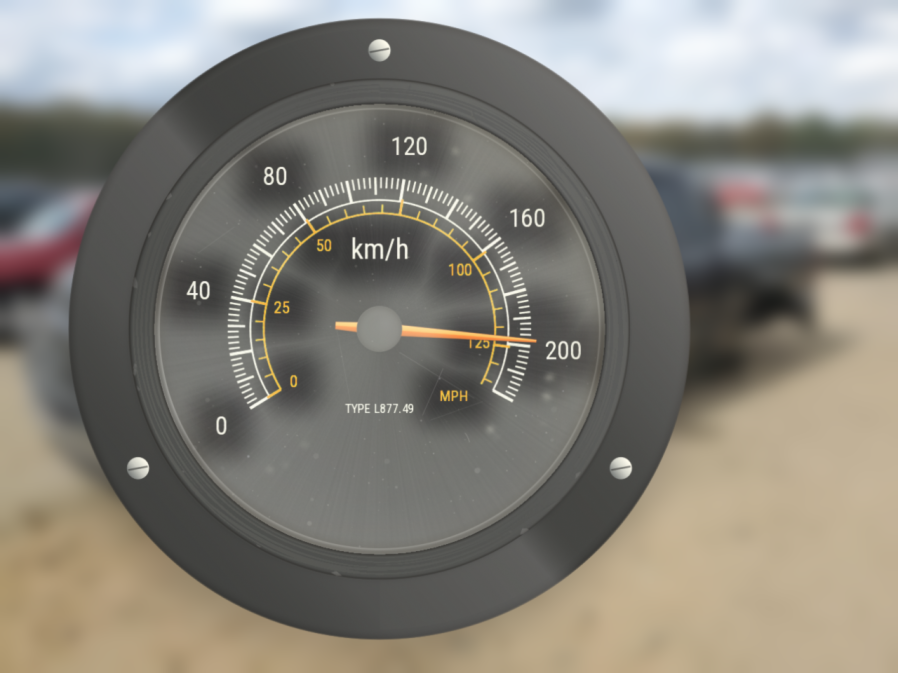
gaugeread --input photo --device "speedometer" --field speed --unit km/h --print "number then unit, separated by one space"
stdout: 198 km/h
